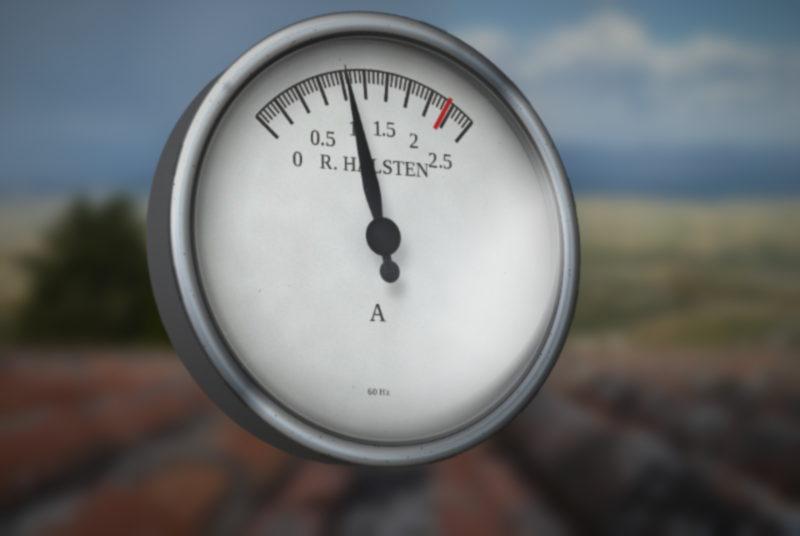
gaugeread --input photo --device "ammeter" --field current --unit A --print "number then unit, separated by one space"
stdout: 1 A
